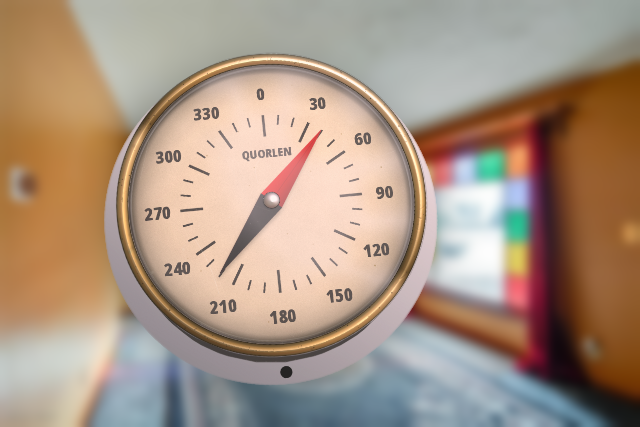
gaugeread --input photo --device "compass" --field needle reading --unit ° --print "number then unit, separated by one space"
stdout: 40 °
